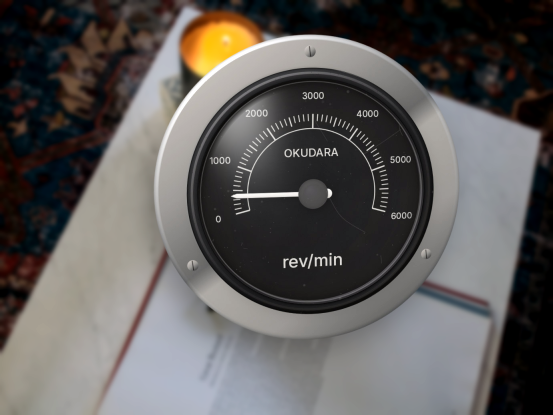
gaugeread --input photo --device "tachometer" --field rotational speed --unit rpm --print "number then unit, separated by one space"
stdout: 400 rpm
